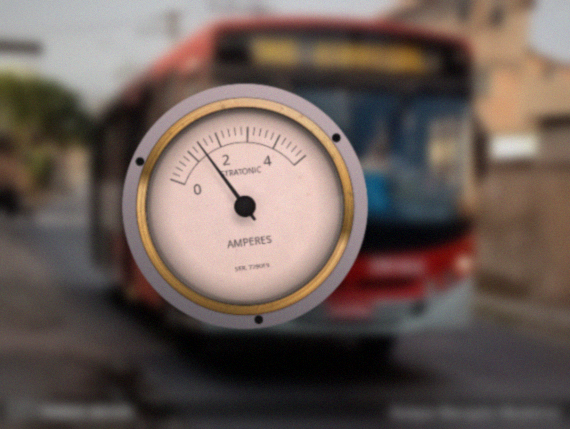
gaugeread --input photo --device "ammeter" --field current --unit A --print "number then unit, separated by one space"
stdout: 1.4 A
